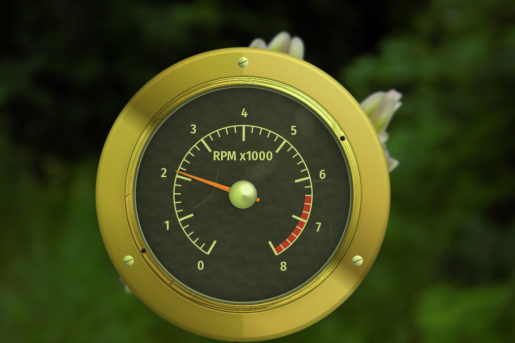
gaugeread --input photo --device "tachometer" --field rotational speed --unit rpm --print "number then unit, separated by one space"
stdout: 2100 rpm
